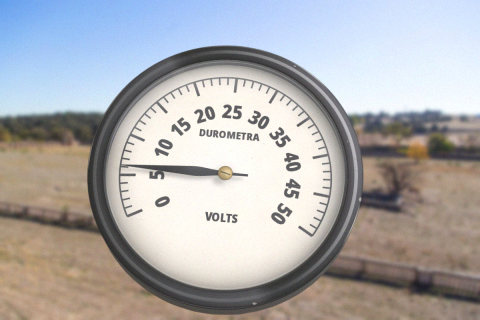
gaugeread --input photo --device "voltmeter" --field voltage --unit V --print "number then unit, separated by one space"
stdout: 6 V
